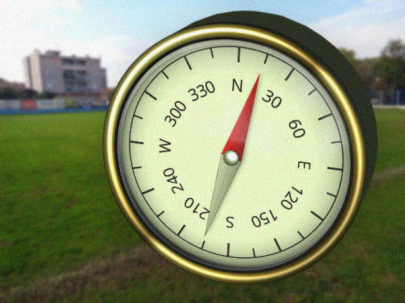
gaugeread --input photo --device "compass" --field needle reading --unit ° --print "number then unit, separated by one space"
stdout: 15 °
